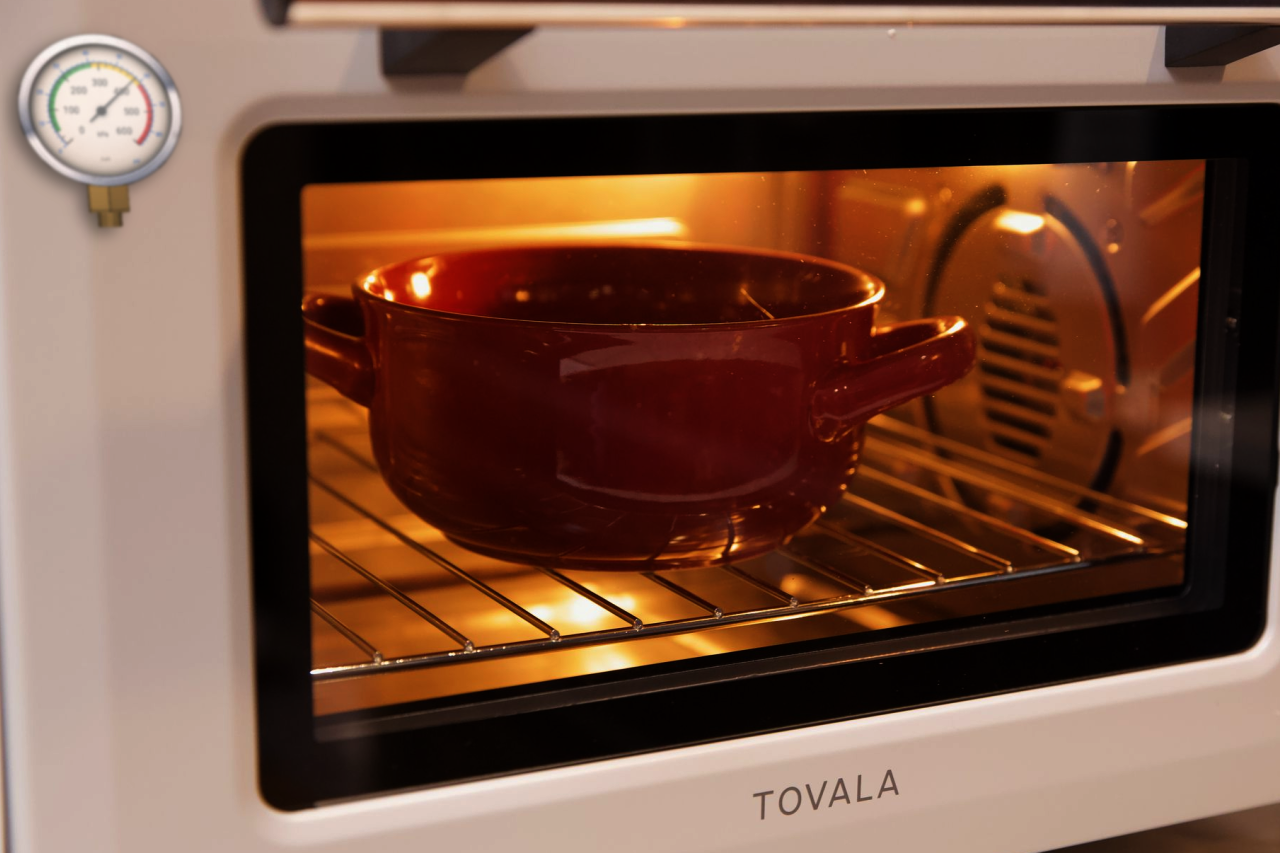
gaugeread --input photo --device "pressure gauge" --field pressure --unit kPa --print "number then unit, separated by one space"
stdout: 400 kPa
